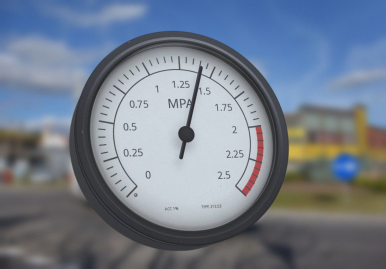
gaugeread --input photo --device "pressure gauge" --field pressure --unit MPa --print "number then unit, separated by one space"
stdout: 1.4 MPa
